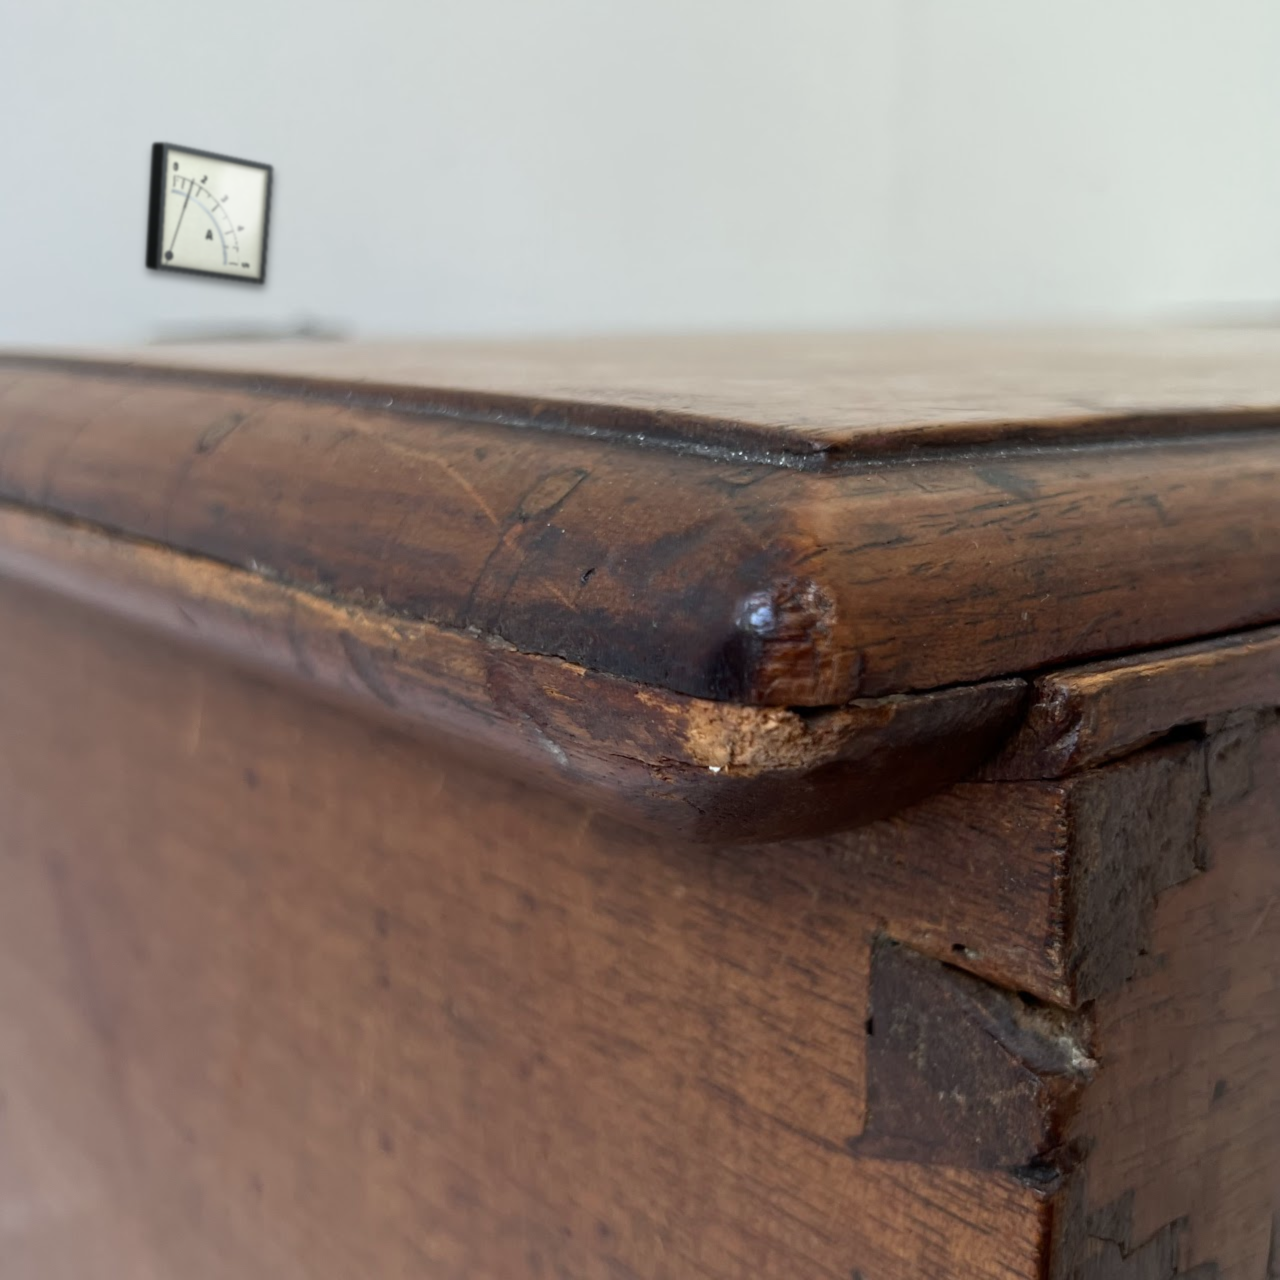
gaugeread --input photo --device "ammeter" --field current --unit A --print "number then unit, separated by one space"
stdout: 1.5 A
